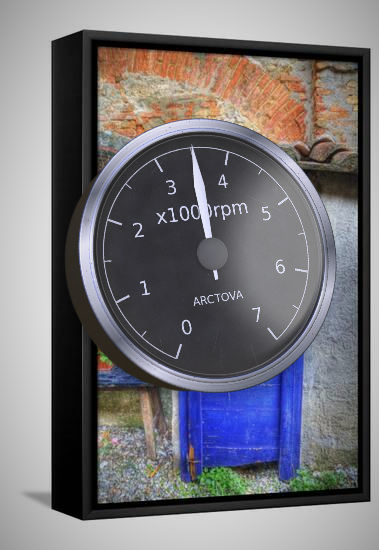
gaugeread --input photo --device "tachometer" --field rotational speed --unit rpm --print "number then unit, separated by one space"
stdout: 3500 rpm
